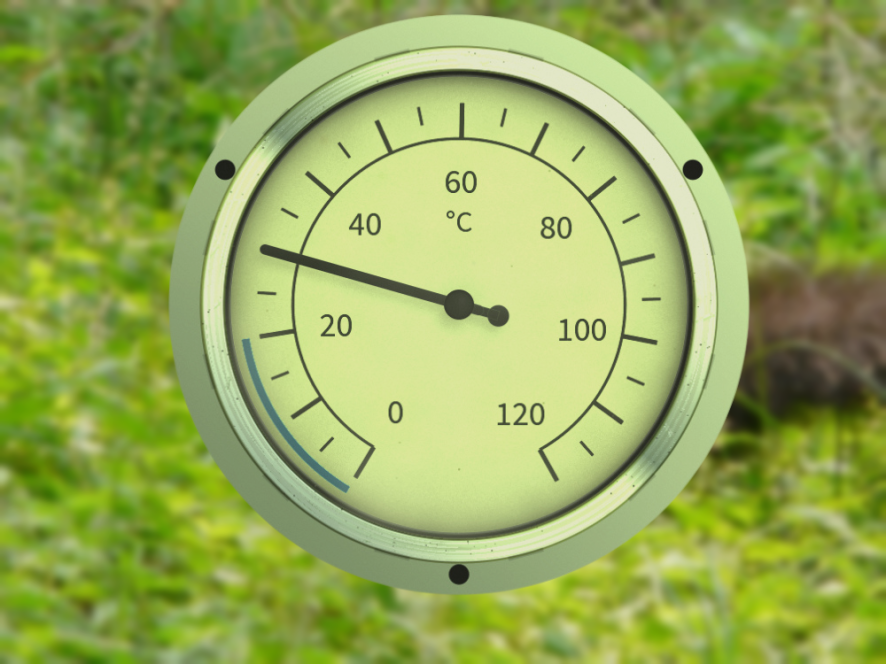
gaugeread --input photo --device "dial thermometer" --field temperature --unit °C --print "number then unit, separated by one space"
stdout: 30 °C
